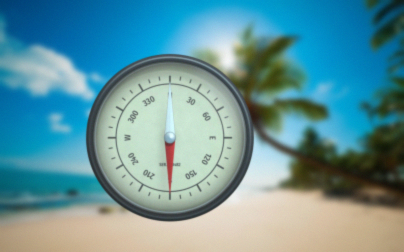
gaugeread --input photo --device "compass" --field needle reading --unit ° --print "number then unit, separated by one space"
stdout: 180 °
